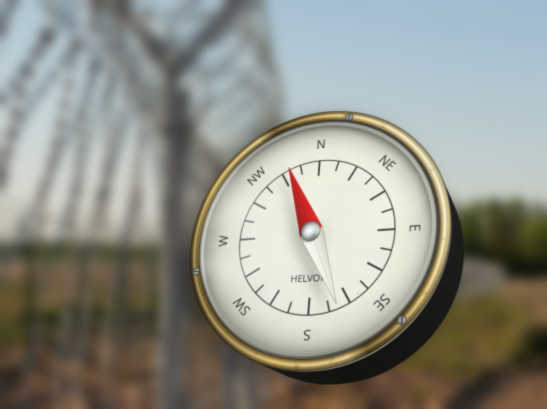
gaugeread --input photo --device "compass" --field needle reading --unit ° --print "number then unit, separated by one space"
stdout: 337.5 °
